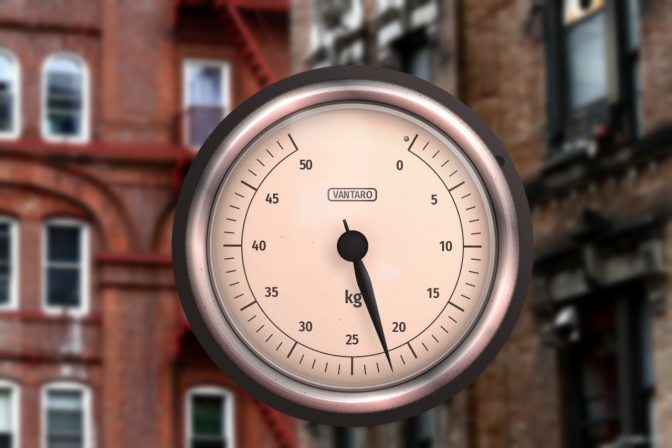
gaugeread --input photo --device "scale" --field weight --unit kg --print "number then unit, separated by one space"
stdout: 22 kg
